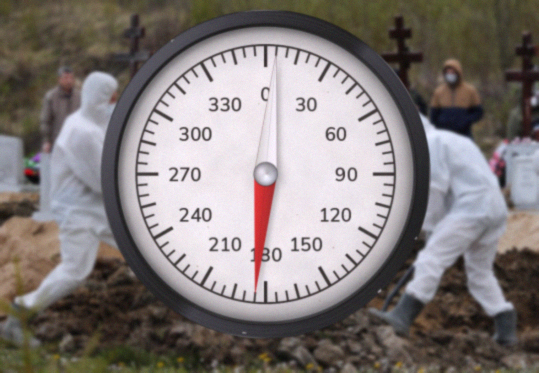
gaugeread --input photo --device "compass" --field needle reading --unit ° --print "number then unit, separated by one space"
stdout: 185 °
